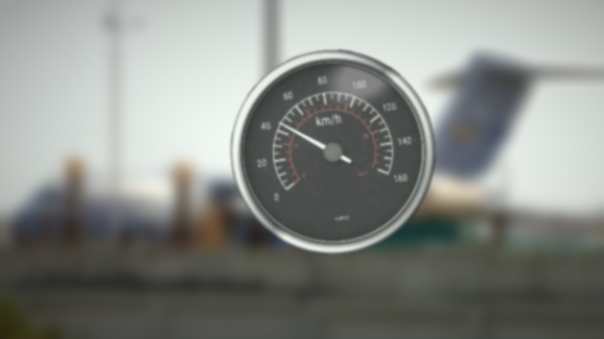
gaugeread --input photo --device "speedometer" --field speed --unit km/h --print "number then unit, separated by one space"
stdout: 45 km/h
